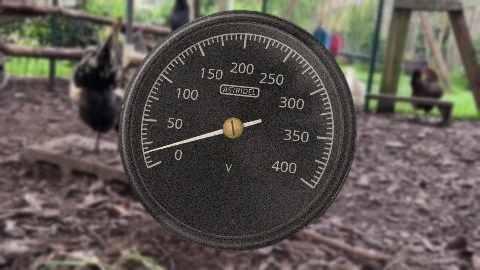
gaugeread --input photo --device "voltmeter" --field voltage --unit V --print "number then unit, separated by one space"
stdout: 15 V
